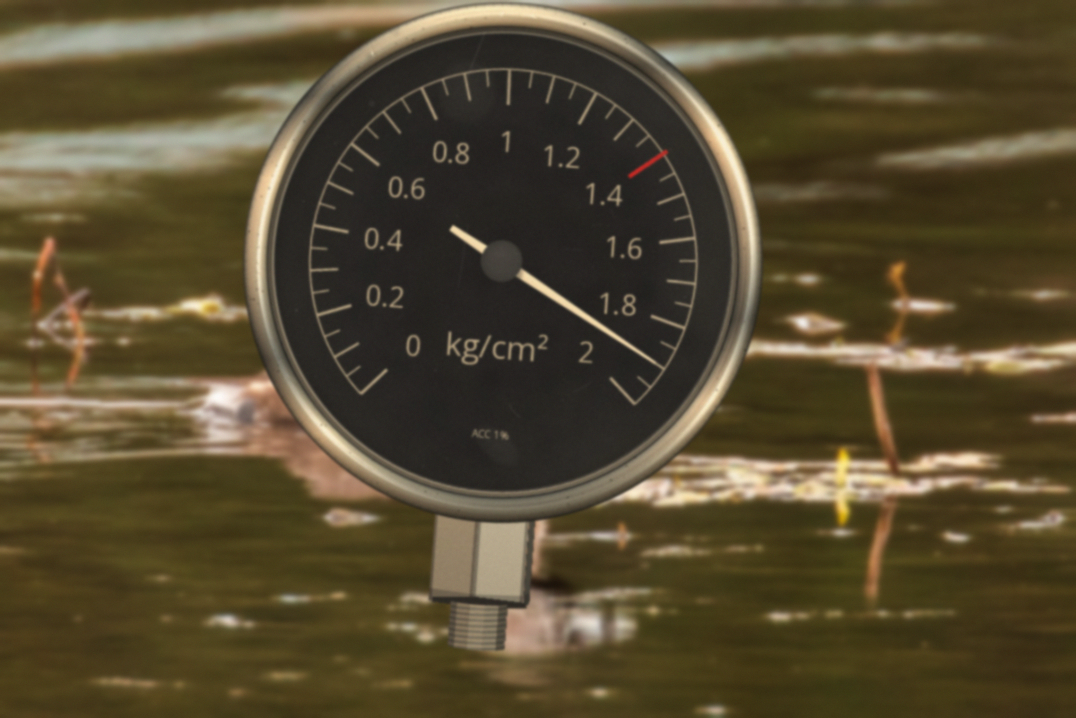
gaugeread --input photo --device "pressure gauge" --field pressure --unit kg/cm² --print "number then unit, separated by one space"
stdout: 1.9 kg/cm²
